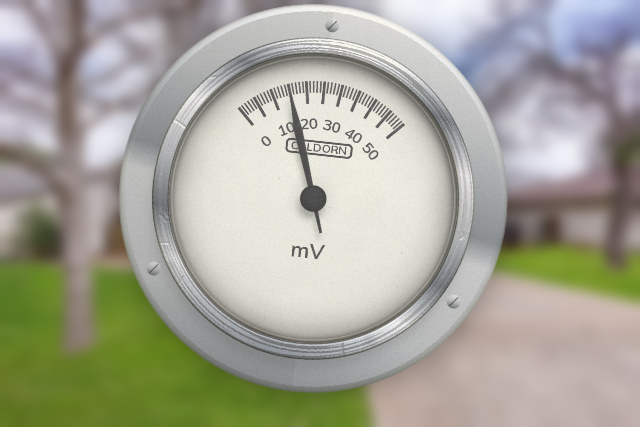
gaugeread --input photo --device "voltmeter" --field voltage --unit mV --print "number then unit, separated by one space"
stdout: 15 mV
